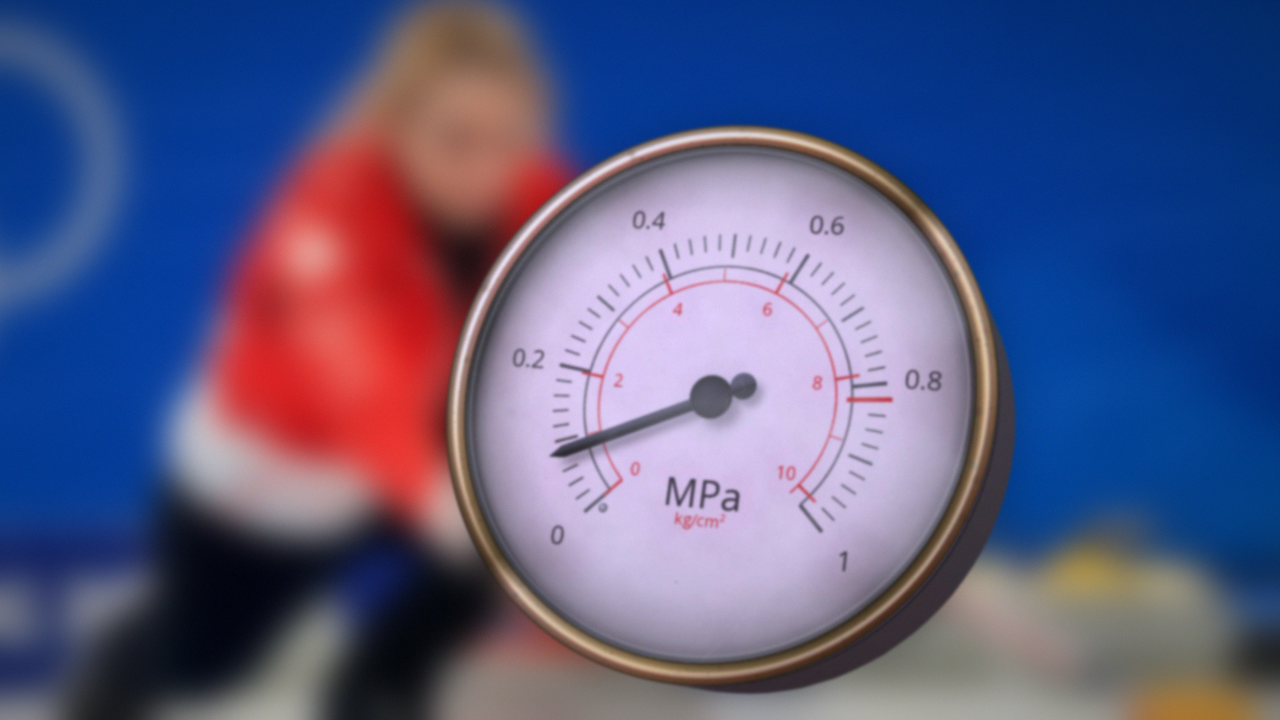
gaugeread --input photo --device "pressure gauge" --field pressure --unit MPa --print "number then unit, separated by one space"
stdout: 0.08 MPa
